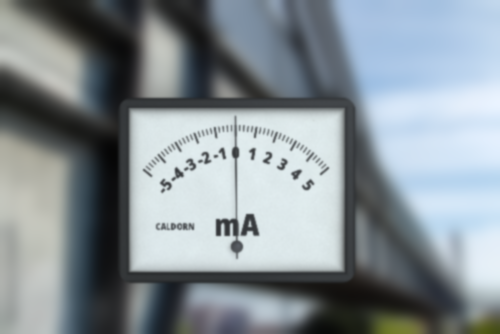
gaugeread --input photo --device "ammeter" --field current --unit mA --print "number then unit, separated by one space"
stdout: 0 mA
